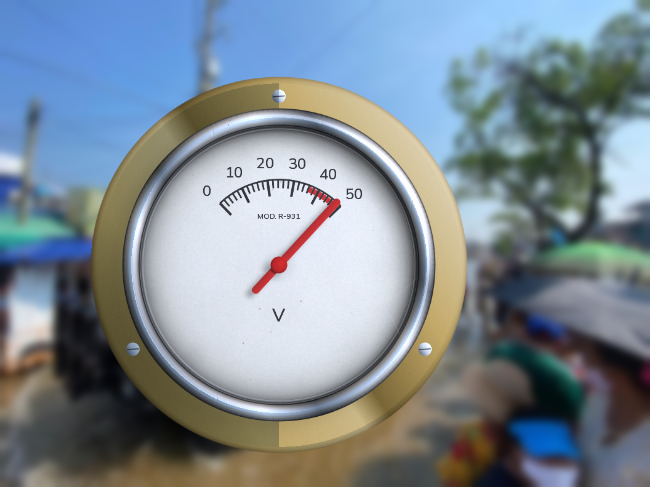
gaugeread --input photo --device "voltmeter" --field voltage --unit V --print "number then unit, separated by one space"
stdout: 48 V
